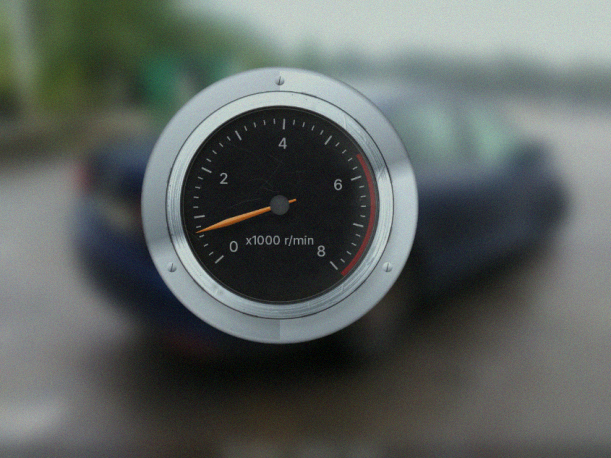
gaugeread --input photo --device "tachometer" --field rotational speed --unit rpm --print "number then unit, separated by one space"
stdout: 700 rpm
